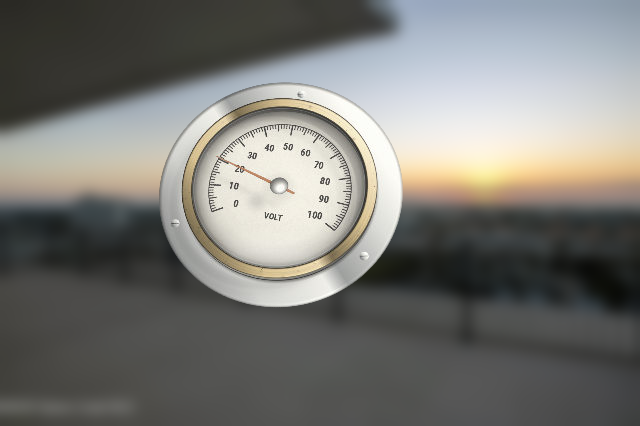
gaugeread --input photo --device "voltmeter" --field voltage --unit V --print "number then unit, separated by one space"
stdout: 20 V
